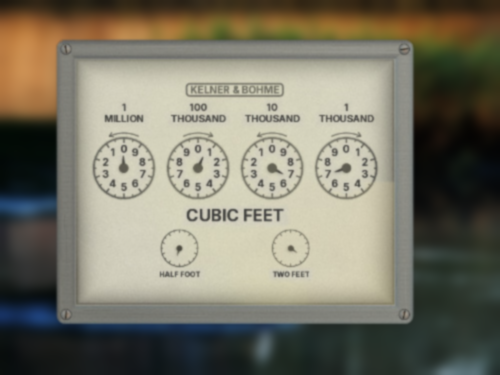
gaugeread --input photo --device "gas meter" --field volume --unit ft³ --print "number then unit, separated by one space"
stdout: 6700 ft³
